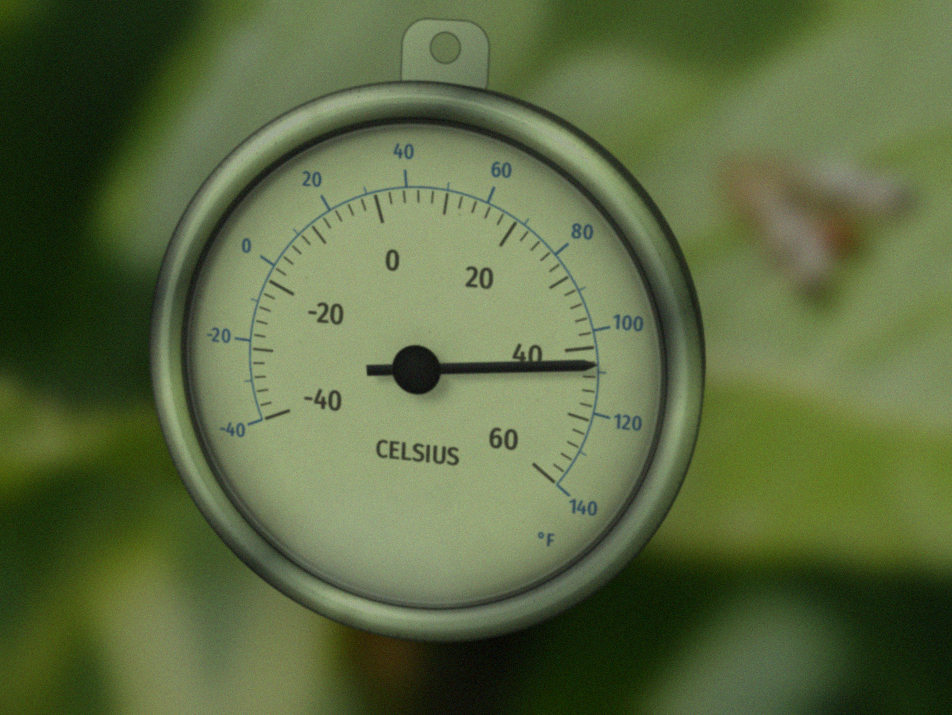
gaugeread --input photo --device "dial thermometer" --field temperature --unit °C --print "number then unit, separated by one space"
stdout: 42 °C
